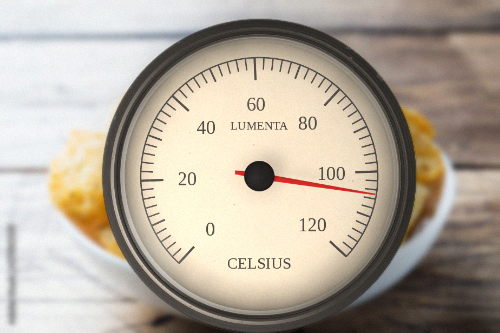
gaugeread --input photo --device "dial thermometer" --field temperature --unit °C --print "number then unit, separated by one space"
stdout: 105 °C
